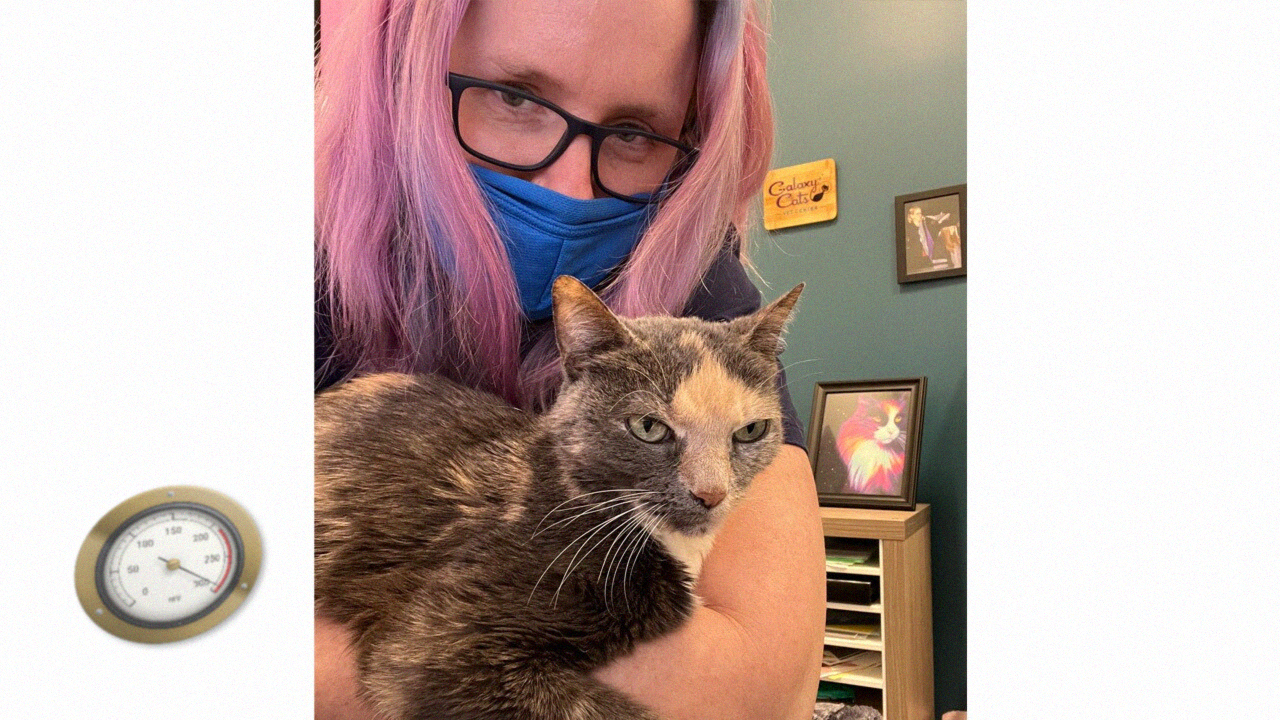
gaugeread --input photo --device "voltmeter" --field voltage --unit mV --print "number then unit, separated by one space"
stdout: 290 mV
